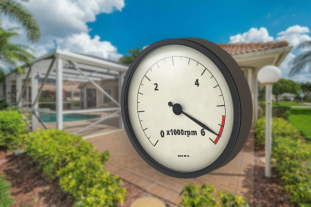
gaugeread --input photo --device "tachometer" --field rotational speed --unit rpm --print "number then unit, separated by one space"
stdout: 5750 rpm
